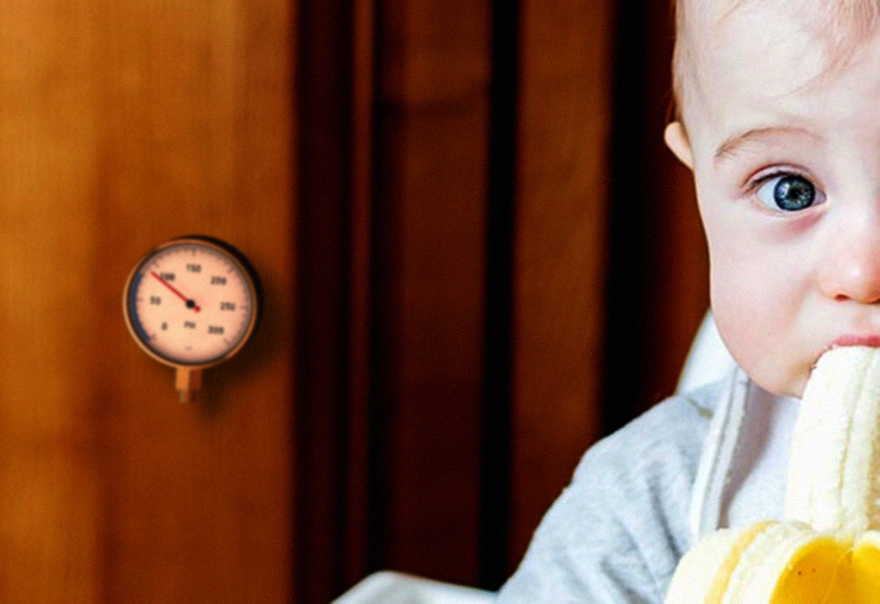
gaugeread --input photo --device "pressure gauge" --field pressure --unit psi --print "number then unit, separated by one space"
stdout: 90 psi
